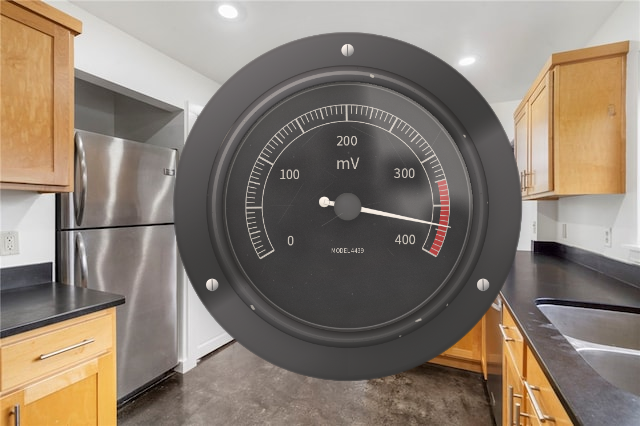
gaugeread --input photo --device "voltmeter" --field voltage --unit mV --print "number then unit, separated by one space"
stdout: 370 mV
